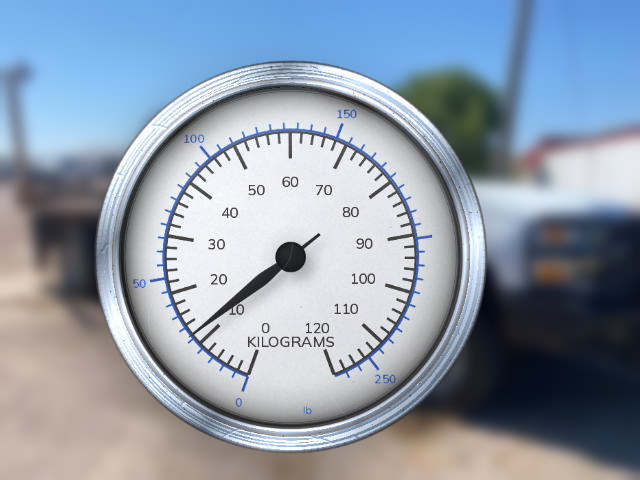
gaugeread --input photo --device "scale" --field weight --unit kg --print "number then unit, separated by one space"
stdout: 12 kg
